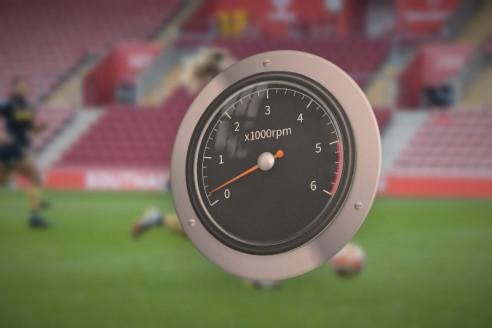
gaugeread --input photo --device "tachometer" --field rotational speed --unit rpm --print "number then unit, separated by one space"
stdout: 200 rpm
